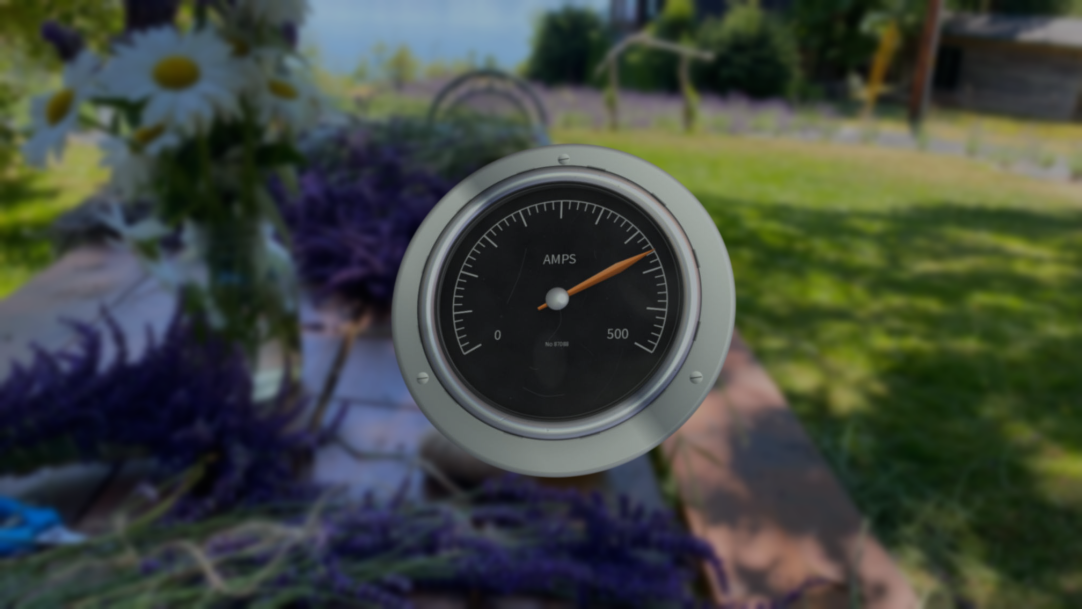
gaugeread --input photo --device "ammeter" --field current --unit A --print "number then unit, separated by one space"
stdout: 380 A
